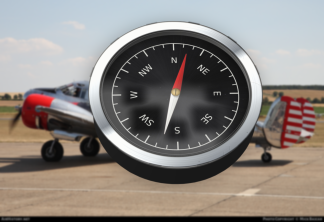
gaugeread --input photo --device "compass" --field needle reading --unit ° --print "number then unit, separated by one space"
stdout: 15 °
